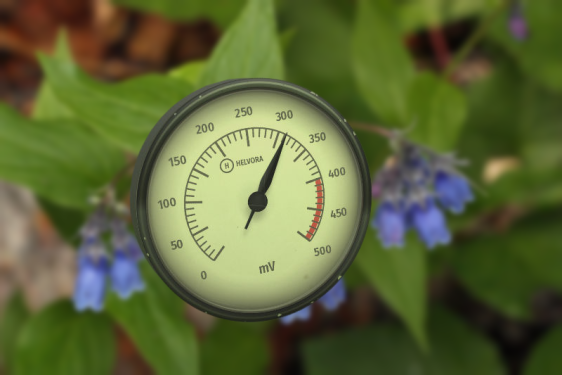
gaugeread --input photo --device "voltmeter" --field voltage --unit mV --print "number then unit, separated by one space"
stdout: 310 mV
